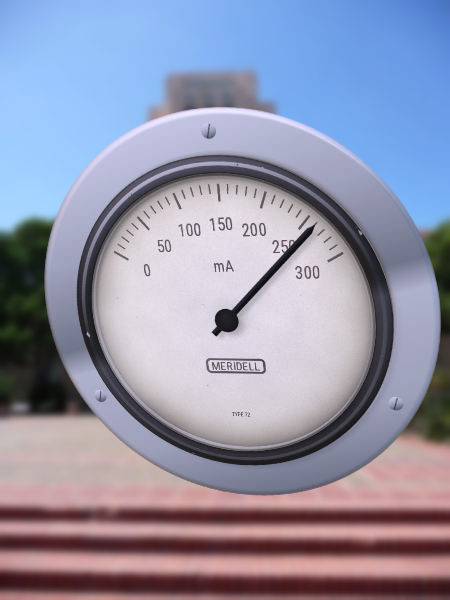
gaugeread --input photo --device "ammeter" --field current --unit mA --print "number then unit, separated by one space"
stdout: 260 mA
